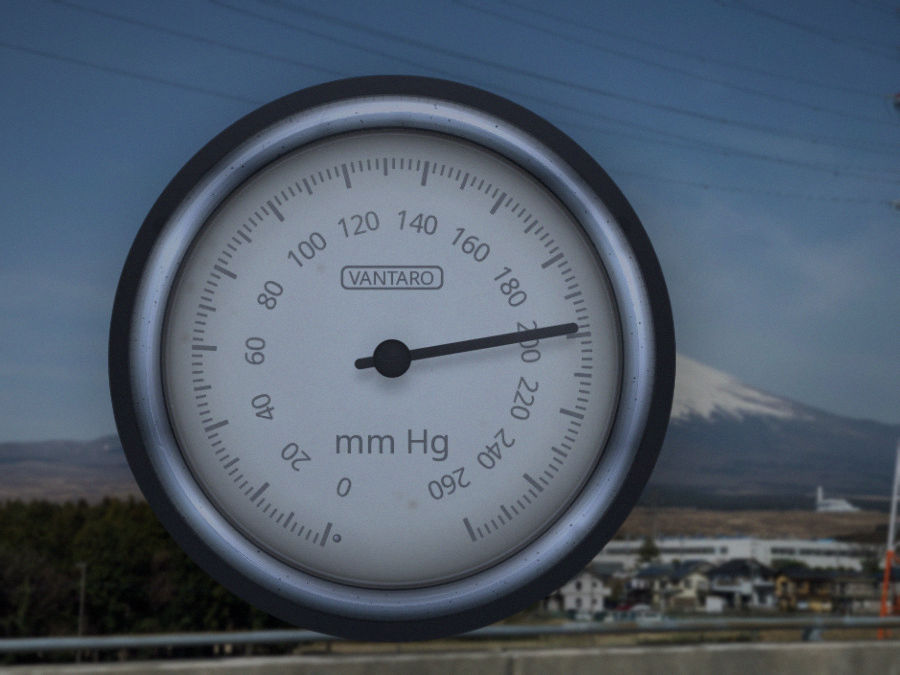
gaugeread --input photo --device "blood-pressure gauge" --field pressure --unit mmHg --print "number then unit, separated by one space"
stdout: 198 mmHg
